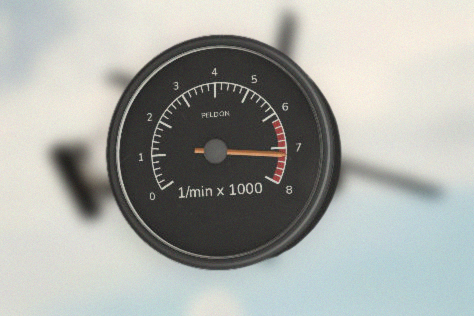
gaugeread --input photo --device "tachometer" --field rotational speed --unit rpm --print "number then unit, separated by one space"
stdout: 7200 rpm
